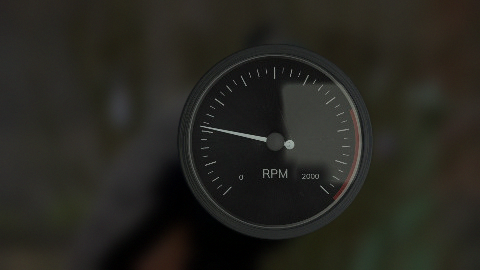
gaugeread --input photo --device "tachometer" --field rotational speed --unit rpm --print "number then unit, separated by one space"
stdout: 425 rpm
